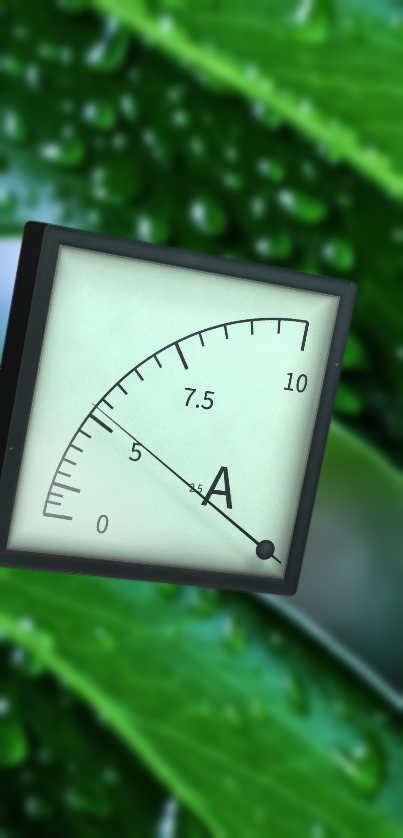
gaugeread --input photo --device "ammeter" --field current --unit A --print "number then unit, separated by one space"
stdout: 5.25 A
